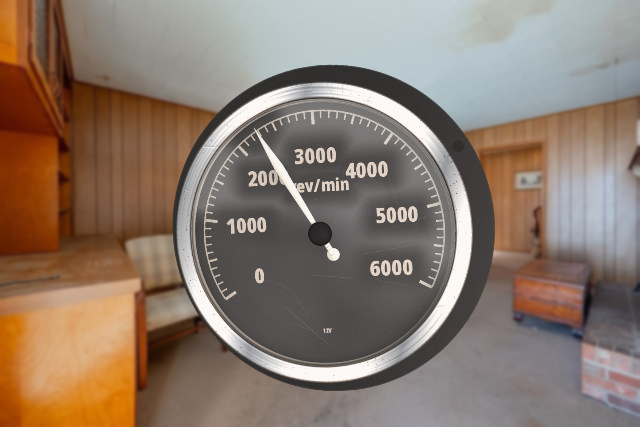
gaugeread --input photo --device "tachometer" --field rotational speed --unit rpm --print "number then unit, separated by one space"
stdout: 2300 rpm
